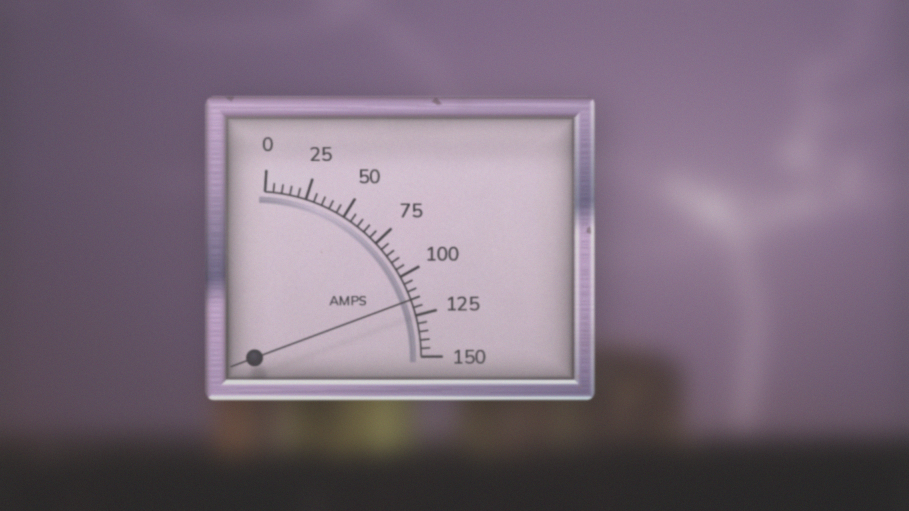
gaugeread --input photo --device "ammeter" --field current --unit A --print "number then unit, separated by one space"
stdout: 115 A
